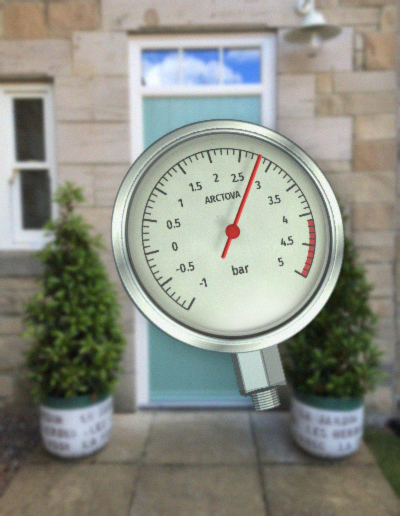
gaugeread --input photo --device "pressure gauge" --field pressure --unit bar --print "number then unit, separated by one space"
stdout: 2.8 bar
